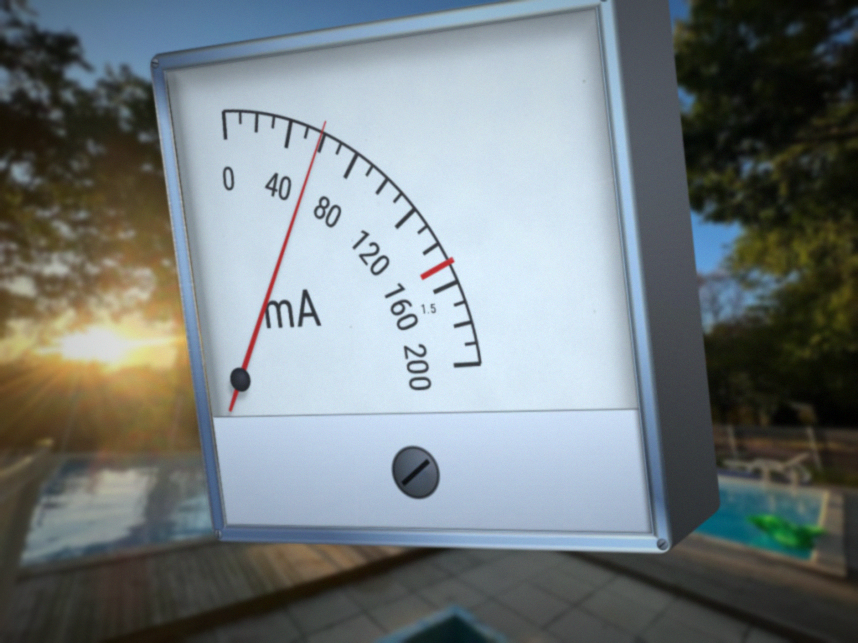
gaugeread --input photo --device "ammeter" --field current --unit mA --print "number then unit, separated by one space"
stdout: 60 mA
